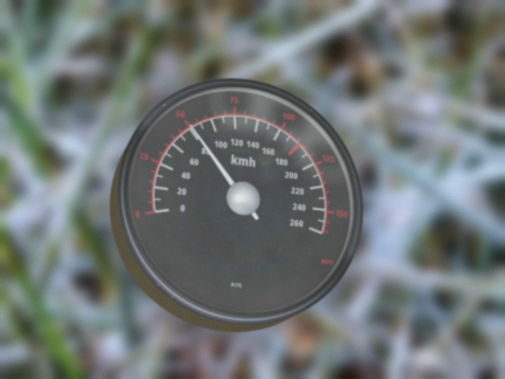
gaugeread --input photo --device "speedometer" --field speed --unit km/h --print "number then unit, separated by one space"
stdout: 80 km/h
